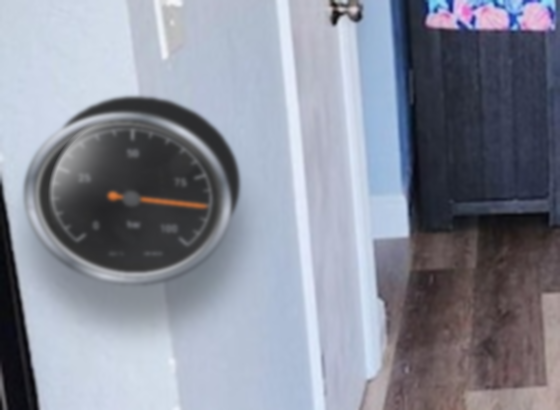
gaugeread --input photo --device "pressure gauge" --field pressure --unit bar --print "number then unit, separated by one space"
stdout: 85 bar
